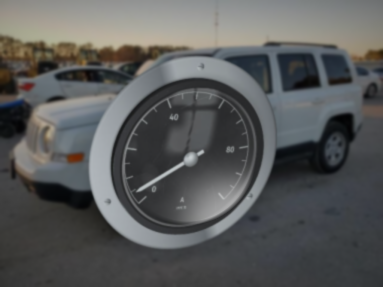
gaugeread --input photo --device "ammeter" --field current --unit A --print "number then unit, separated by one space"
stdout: 5 A
